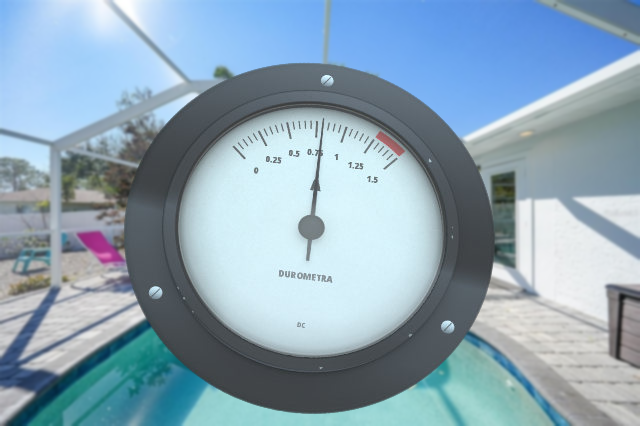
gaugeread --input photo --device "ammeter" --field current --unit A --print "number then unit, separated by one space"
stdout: 0.8 A
